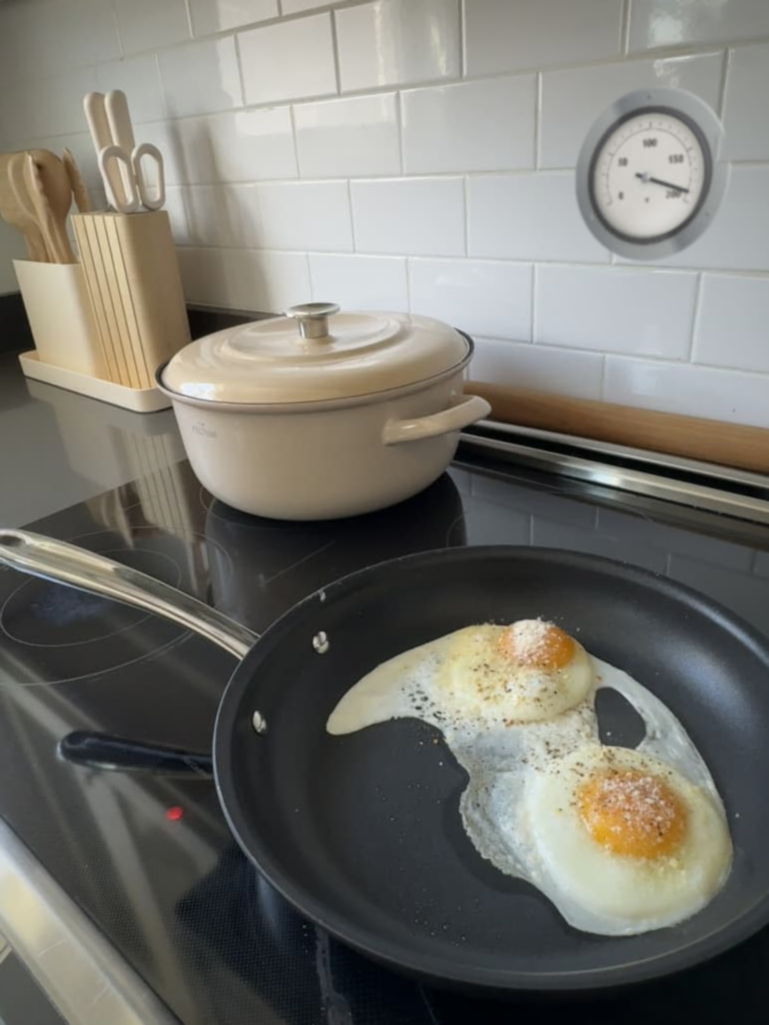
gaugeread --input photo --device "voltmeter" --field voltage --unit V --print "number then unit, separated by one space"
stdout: 190 V
